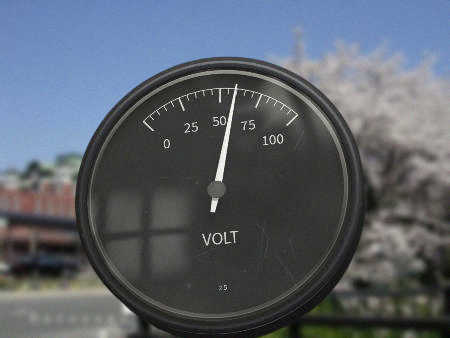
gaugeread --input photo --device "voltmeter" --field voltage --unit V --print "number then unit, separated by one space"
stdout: 60 V
